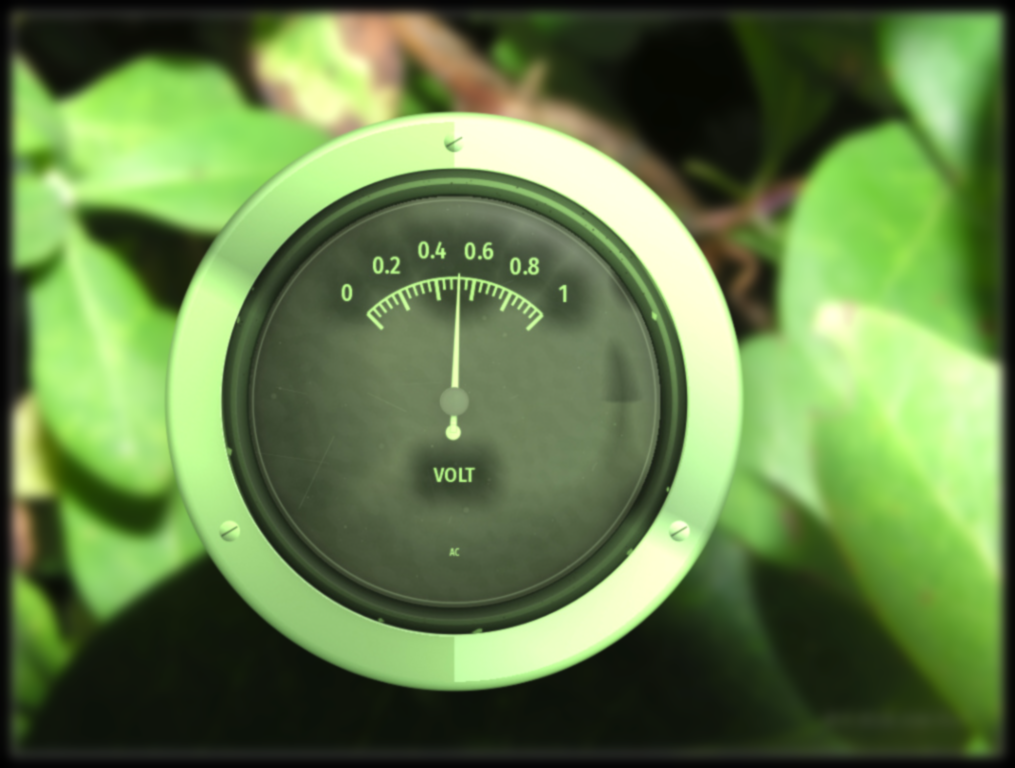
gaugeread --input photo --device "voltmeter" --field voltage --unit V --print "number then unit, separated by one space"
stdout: 0.52 V
